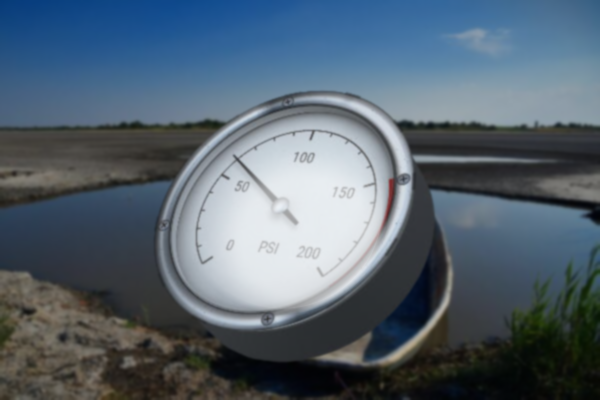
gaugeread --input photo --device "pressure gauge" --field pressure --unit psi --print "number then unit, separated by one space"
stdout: 60 psi
